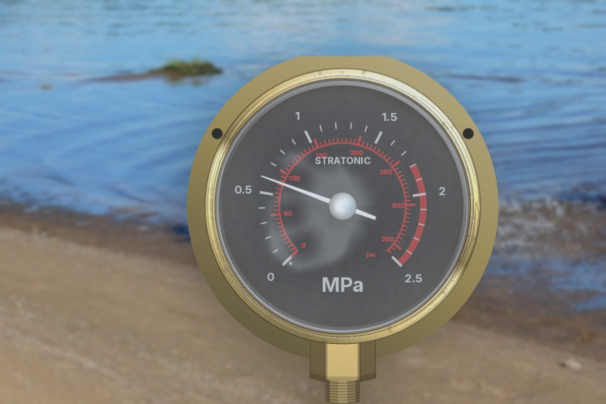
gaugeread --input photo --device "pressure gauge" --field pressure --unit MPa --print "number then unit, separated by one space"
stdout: 0.6 MPa
